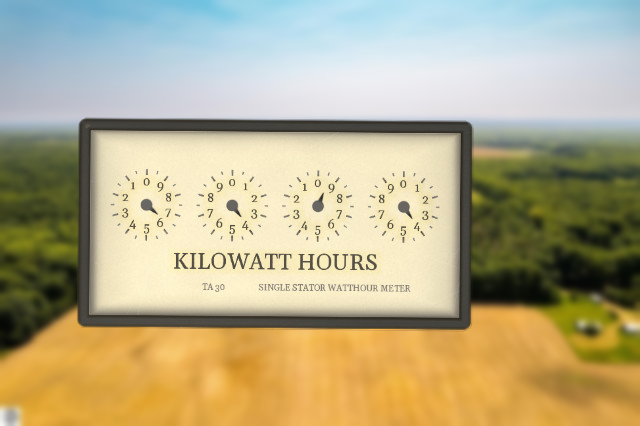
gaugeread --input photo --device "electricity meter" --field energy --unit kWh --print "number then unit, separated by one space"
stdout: 6394 kWh
